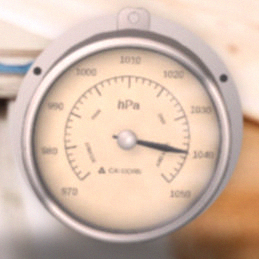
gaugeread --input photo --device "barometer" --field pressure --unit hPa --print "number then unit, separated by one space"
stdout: 1040 hPa
